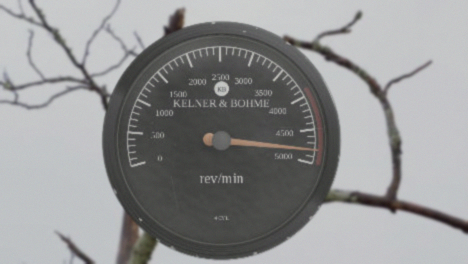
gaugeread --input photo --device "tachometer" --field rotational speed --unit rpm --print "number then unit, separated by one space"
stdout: 4800 rpm
